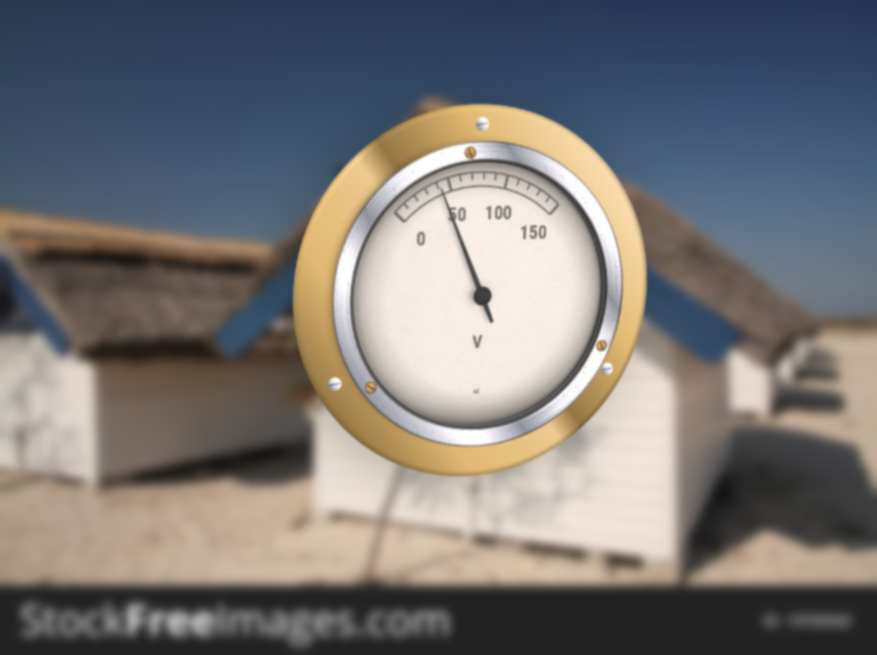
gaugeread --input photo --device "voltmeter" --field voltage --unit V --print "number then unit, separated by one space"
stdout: 40 V
